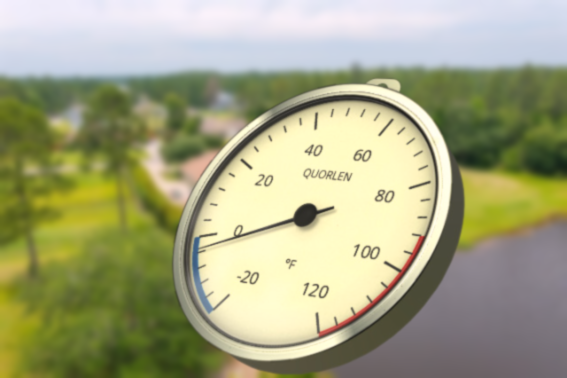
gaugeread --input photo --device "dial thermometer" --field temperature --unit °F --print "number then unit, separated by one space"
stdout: -4 °F
